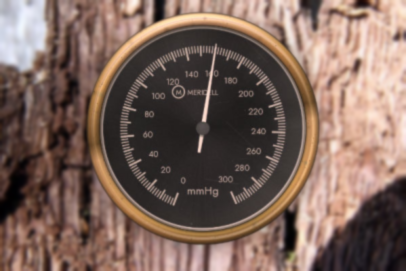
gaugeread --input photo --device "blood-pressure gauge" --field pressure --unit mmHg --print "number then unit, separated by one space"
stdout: 160 mmHg
